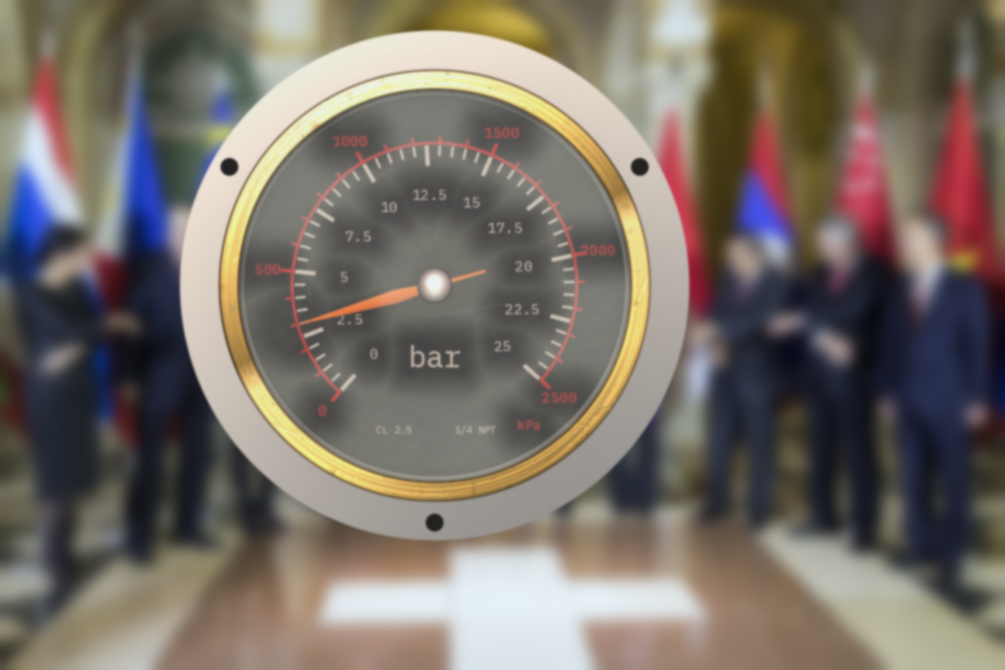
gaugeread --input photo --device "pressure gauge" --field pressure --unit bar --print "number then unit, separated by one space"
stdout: 3 bar
